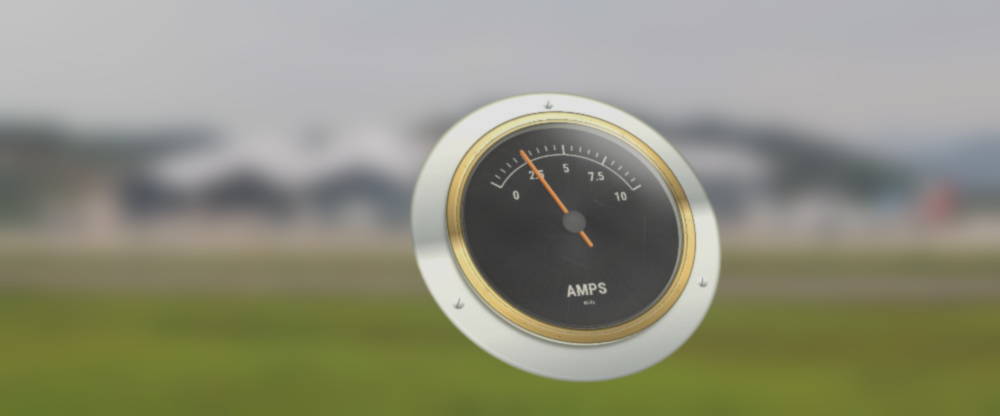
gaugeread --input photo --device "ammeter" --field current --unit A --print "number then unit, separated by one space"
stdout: 2.5 A
